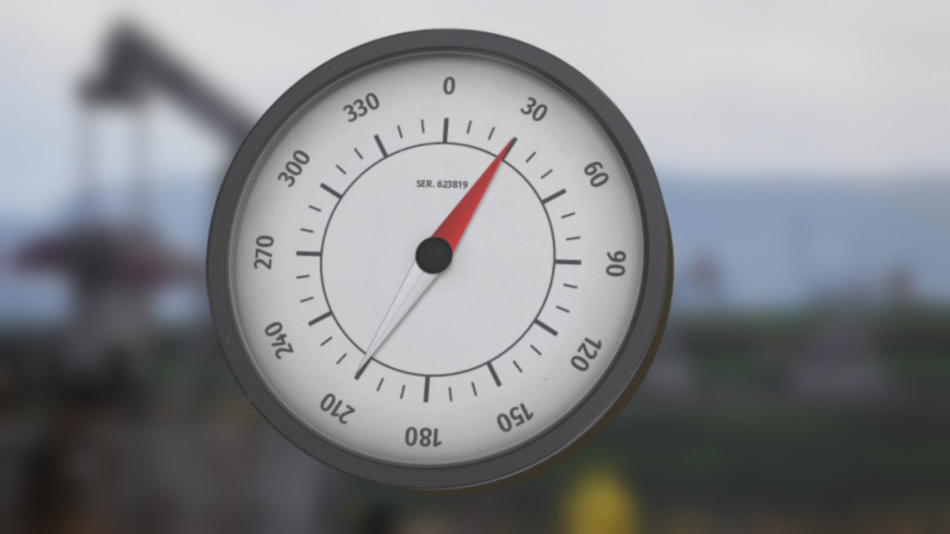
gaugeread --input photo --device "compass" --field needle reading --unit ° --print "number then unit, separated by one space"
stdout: 30 °
